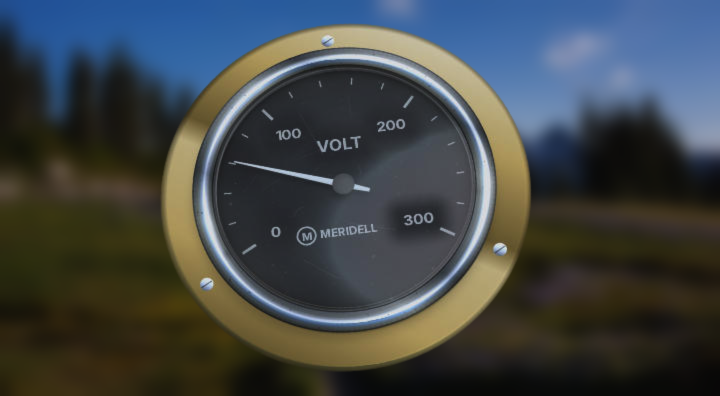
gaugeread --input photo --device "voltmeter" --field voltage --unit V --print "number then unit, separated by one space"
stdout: 60 V
